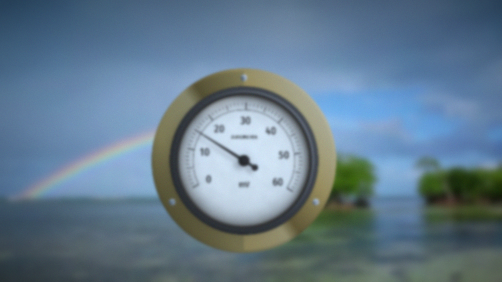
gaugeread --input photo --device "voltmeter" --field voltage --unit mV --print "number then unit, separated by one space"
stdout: 15 mV
